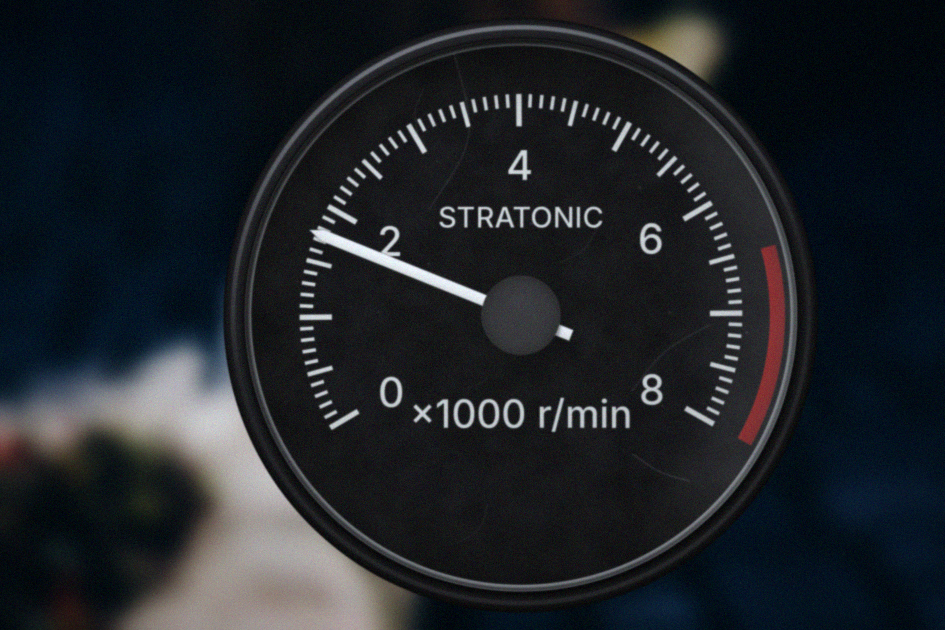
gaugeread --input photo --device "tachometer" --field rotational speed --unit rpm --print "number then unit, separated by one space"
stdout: 1750 rpm
